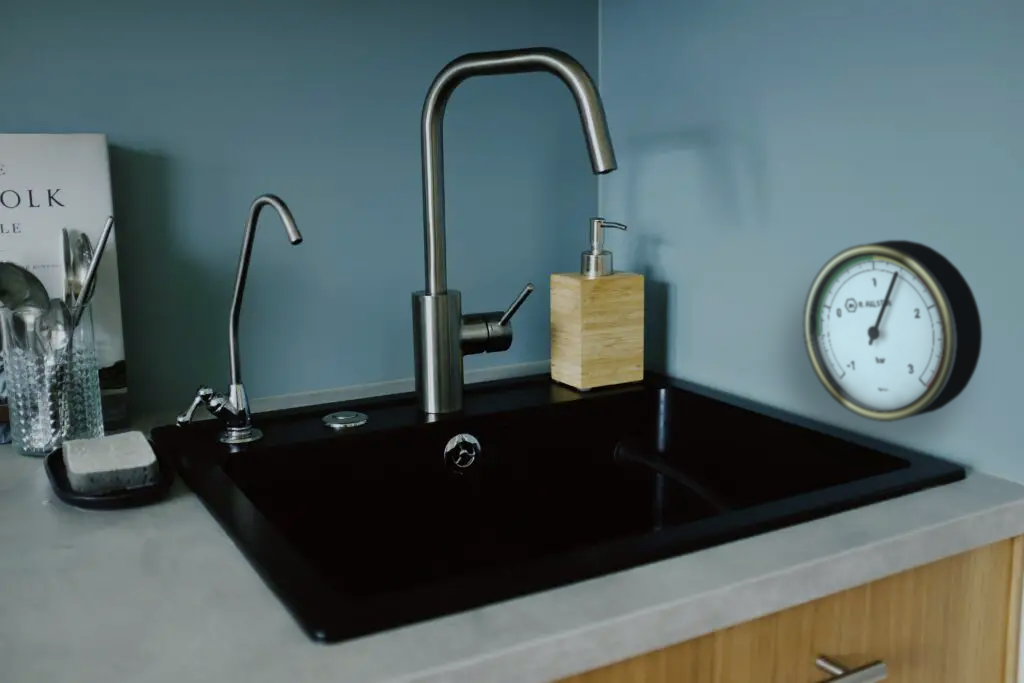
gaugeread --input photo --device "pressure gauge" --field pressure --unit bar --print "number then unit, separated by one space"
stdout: 1.4 bar
